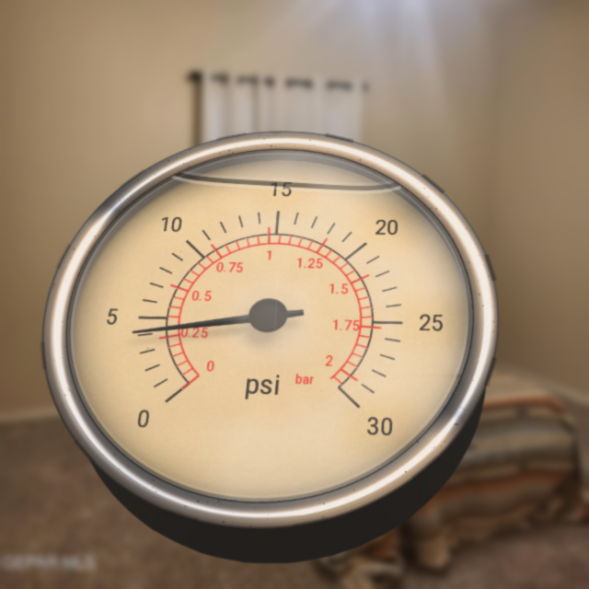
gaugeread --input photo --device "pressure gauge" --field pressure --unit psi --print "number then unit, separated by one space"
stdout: 4 psi
